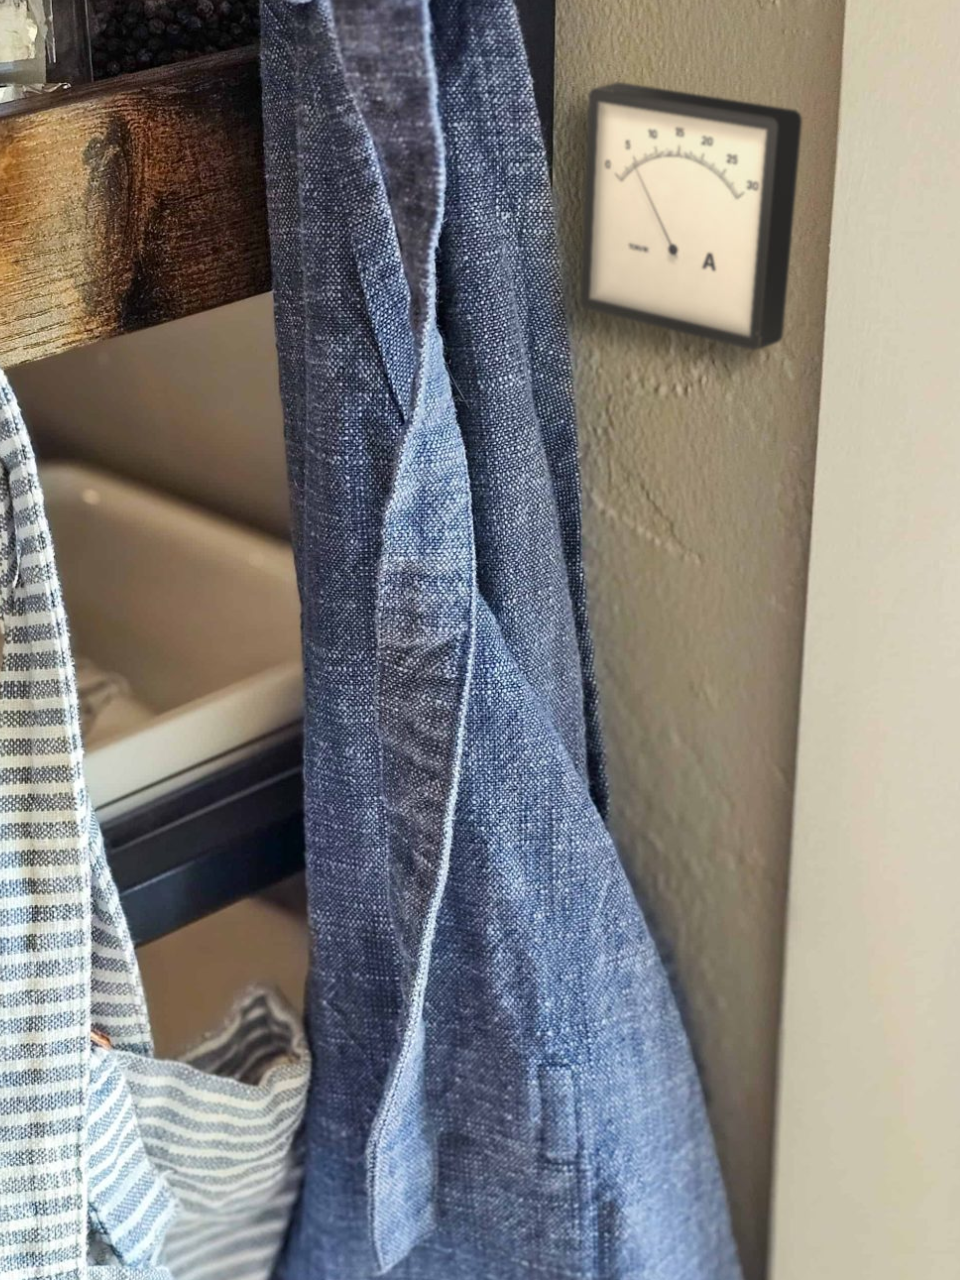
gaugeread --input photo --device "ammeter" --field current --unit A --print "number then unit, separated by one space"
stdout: 5 A
